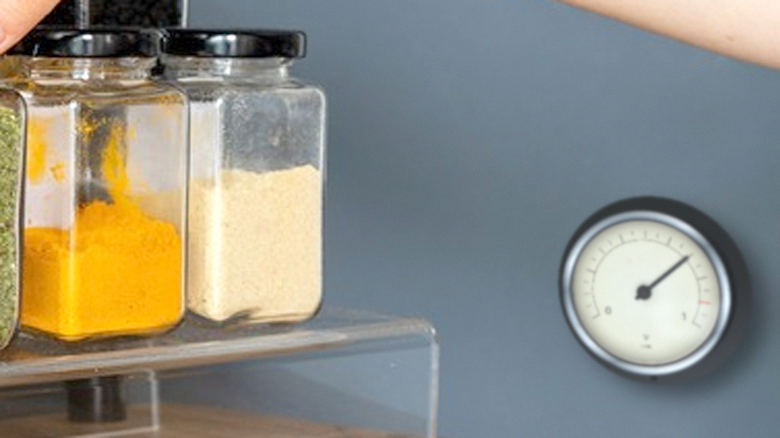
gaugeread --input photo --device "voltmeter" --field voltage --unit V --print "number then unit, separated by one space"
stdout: 0.7 V
